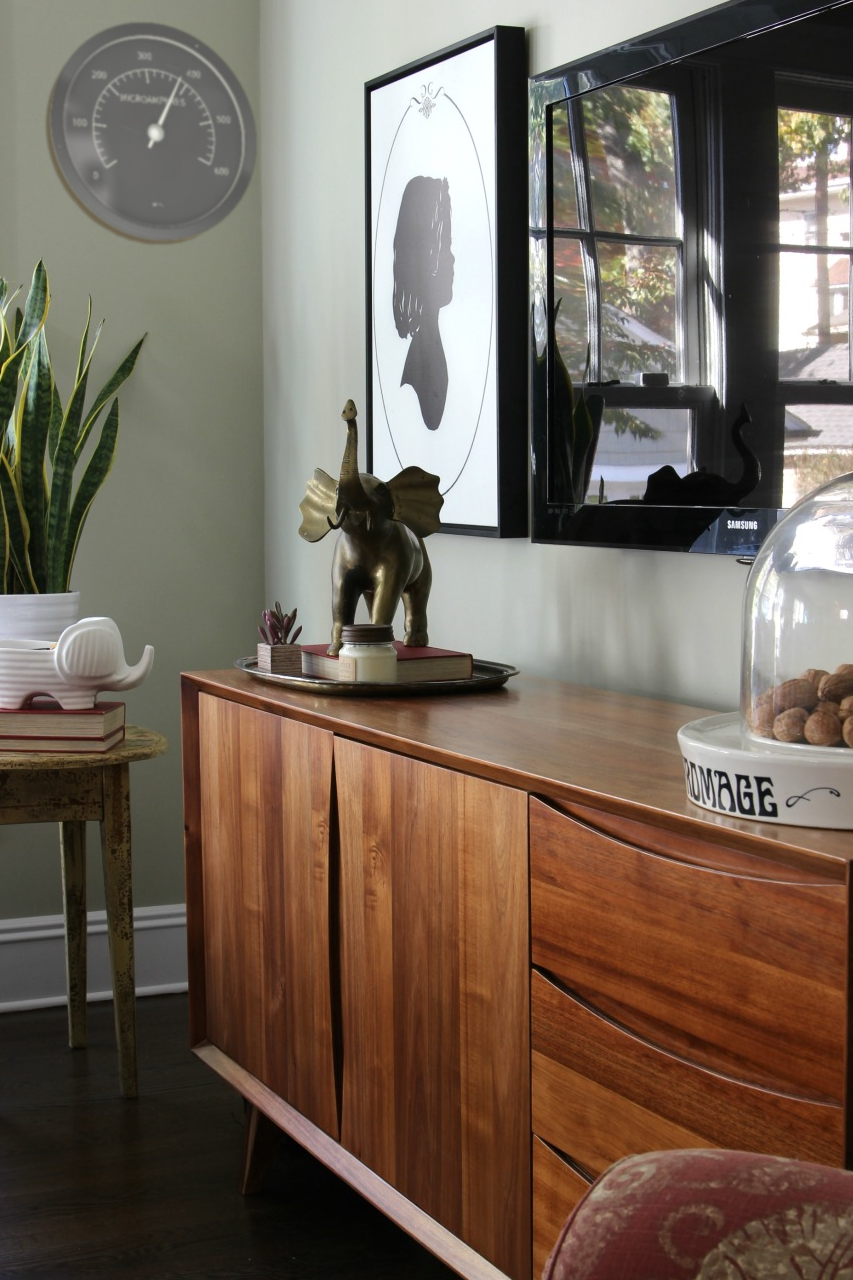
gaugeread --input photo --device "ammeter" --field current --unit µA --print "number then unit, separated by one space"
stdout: 380 µA
